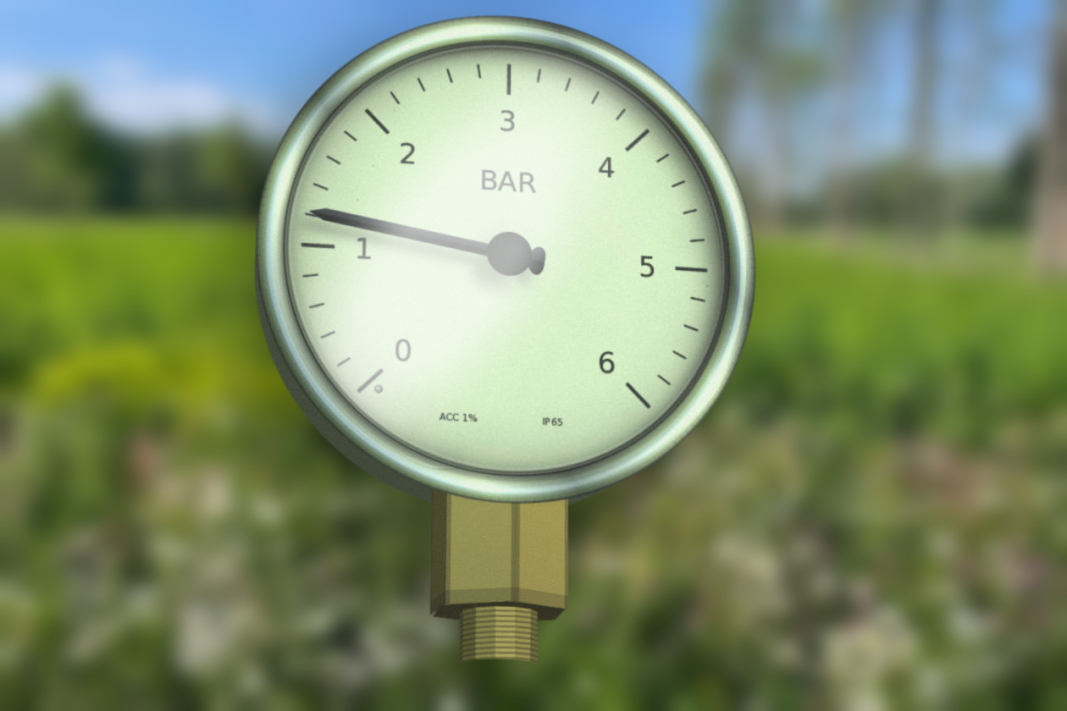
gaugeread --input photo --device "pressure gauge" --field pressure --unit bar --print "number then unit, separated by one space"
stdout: 1.2 bar
